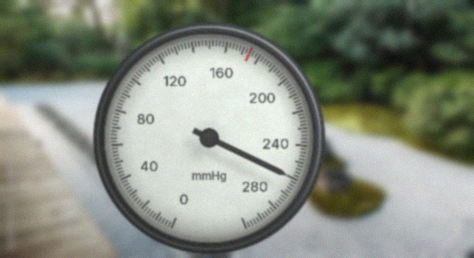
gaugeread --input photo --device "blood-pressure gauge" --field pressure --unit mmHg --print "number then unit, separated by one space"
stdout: 260 mmHg
